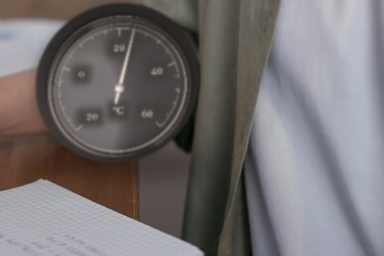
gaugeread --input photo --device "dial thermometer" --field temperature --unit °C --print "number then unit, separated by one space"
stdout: 24 °C
